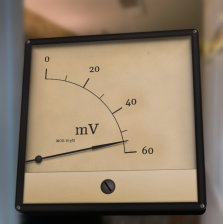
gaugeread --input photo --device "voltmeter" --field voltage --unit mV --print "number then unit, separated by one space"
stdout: 55 mV
